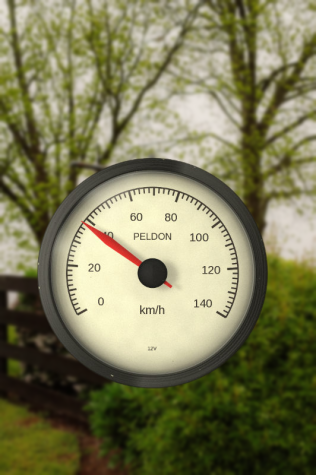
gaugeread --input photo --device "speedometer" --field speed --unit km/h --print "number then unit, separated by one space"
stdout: 38 km/h
